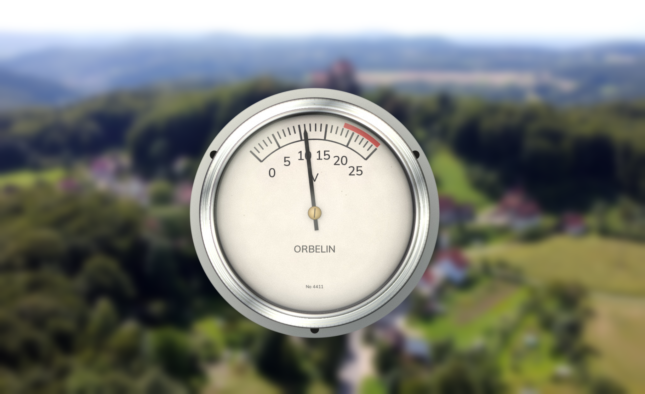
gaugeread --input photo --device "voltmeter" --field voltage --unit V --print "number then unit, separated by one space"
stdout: 11 V
